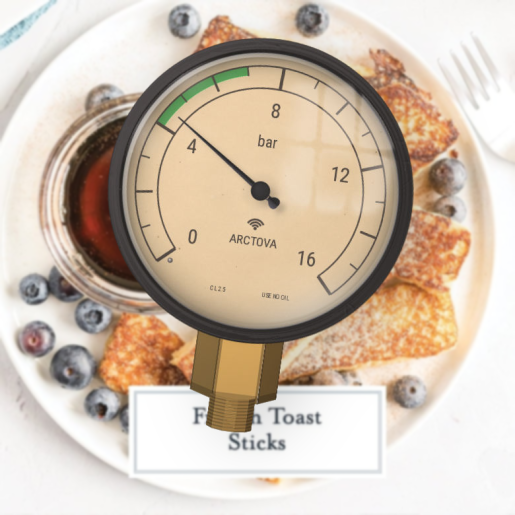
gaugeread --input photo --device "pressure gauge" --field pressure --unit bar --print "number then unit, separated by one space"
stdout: 4.5 bar
